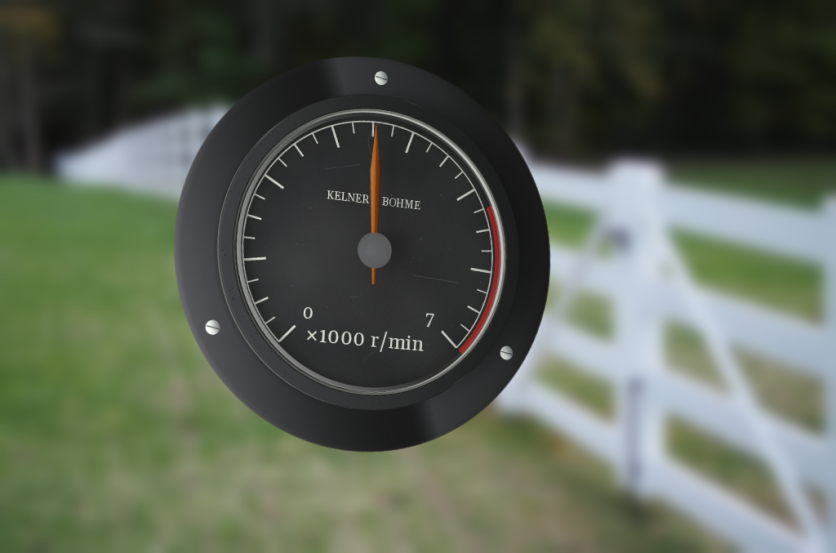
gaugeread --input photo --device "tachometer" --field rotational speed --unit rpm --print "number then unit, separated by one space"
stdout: 3500 rpm
